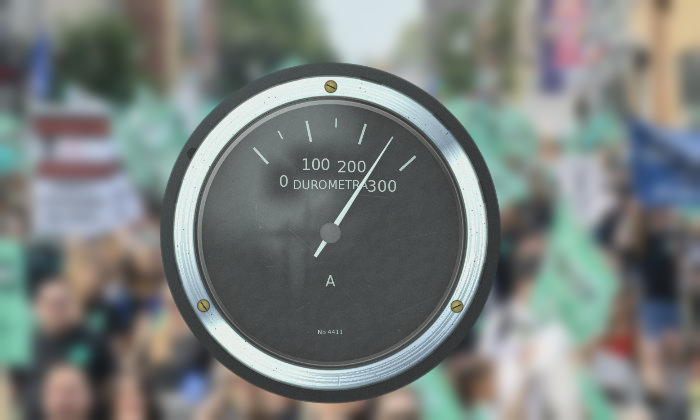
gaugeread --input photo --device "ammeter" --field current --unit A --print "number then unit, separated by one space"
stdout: 250 A
